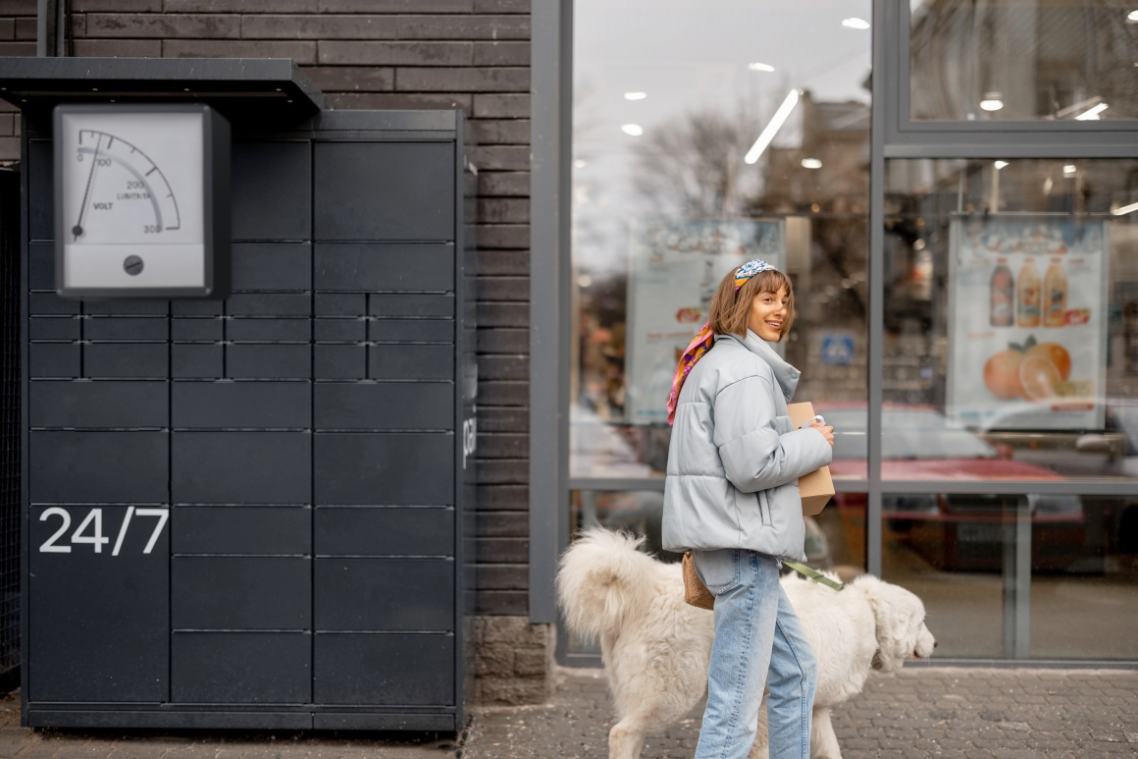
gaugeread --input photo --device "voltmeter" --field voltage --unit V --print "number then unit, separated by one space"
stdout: 75 V
